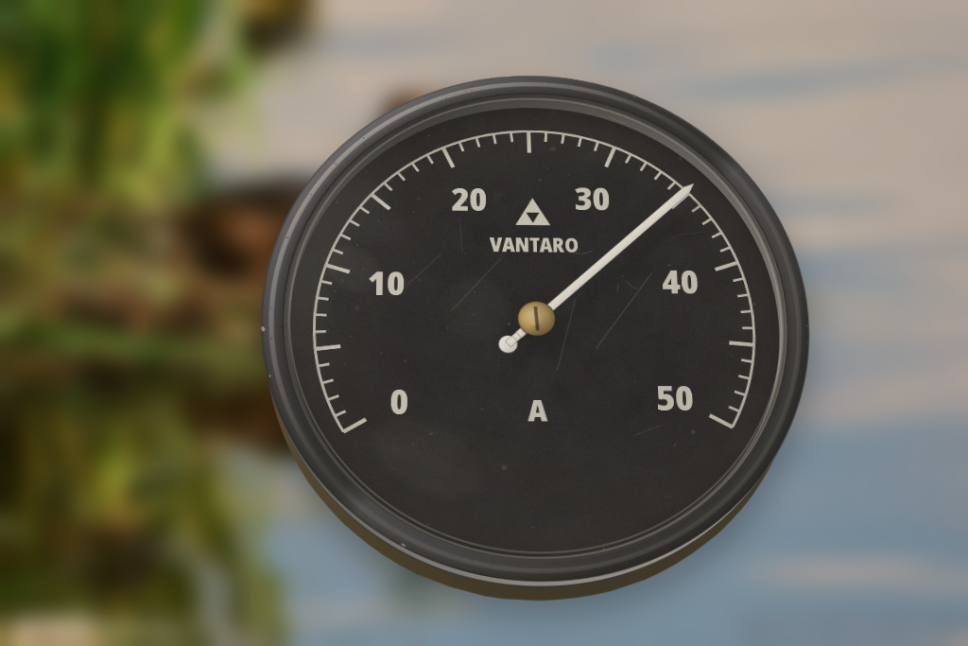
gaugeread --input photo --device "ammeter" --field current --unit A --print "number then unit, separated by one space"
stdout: 35 A
